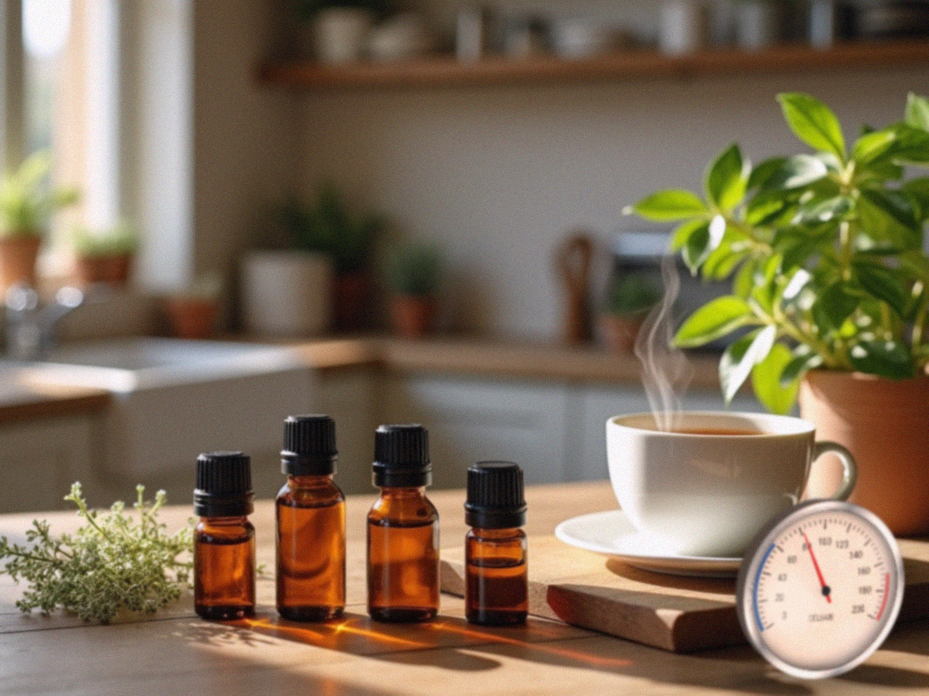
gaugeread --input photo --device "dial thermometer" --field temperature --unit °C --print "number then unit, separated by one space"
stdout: 80 °C
